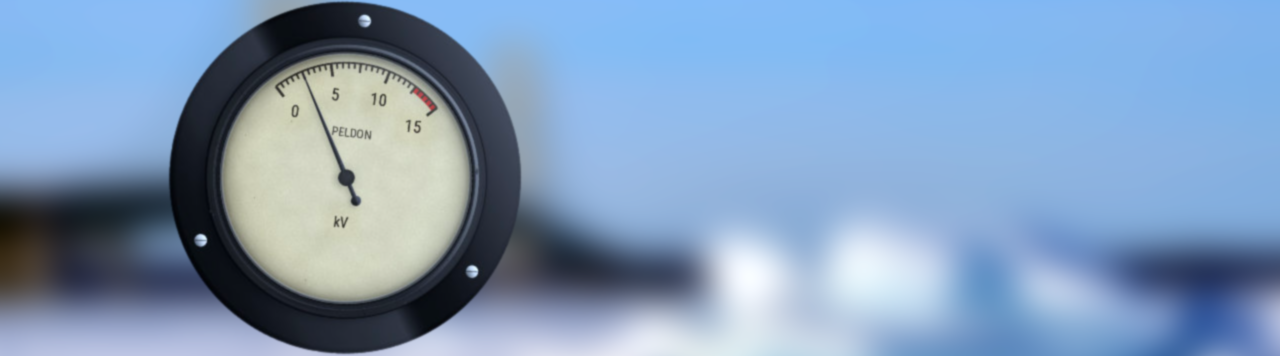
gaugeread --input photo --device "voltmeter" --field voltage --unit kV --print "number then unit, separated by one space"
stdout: 2.5 kV
